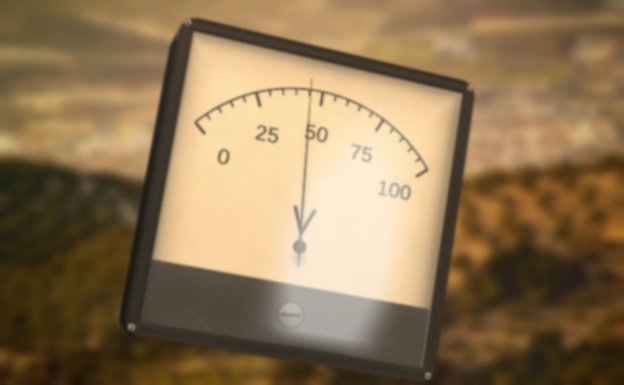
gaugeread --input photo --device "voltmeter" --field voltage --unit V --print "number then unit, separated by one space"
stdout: 45 V
